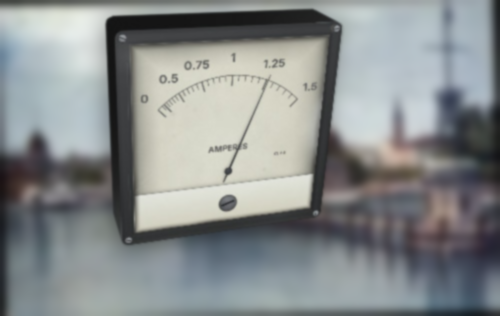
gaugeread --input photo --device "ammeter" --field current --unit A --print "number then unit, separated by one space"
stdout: 1.25 A
